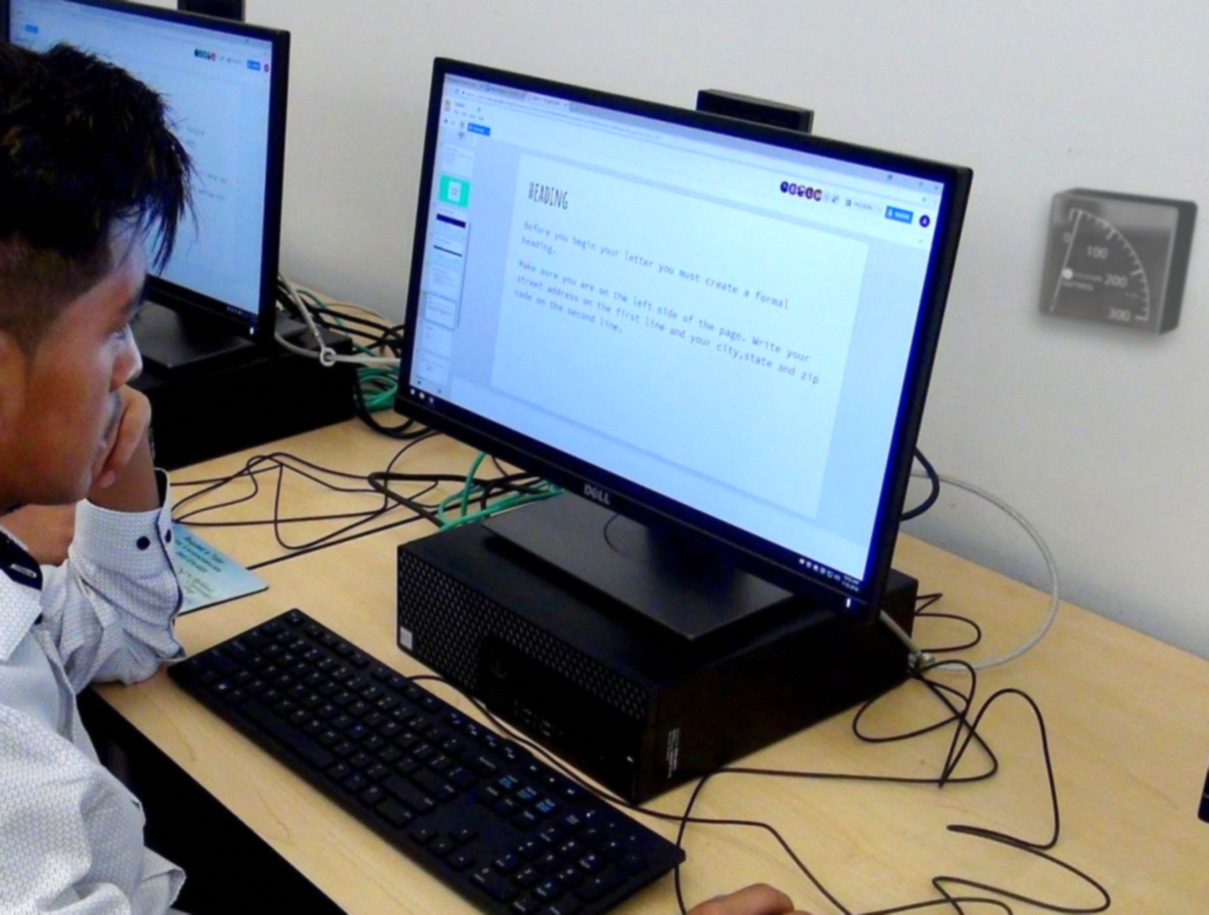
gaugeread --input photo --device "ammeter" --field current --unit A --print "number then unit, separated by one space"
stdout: 20 A
